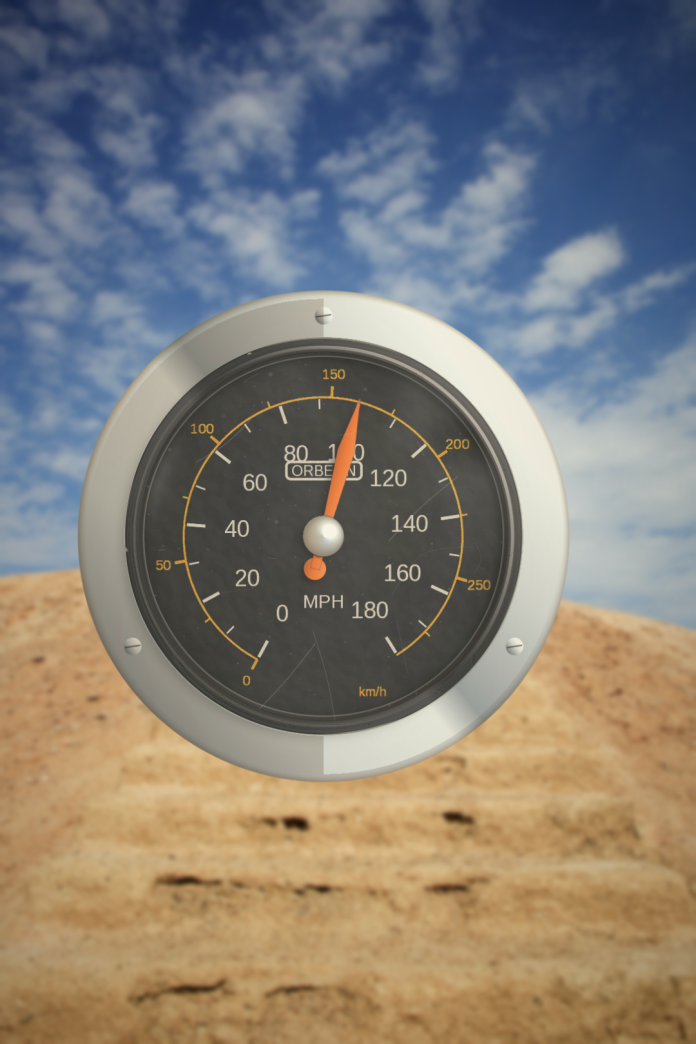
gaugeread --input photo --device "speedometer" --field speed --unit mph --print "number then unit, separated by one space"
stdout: 100 mph
